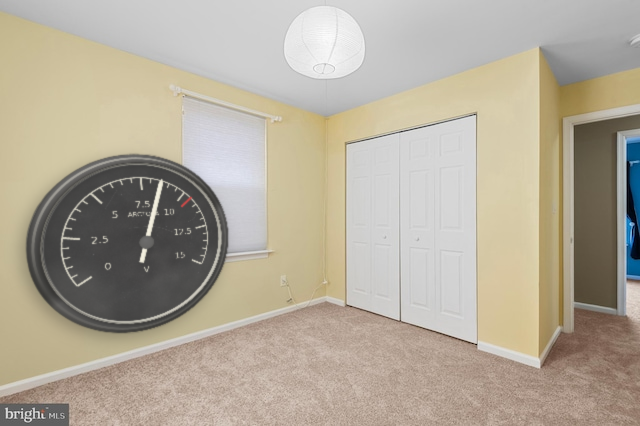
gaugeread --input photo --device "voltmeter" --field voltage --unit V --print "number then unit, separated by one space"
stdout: 8.5 V
